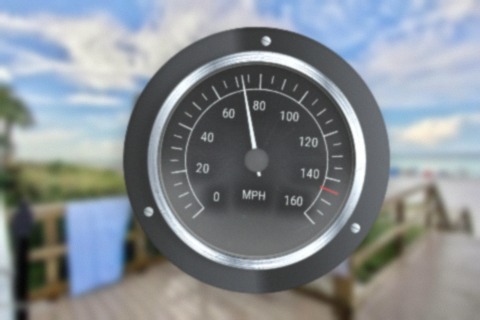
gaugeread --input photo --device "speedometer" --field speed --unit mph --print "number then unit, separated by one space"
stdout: 72.5 mph
